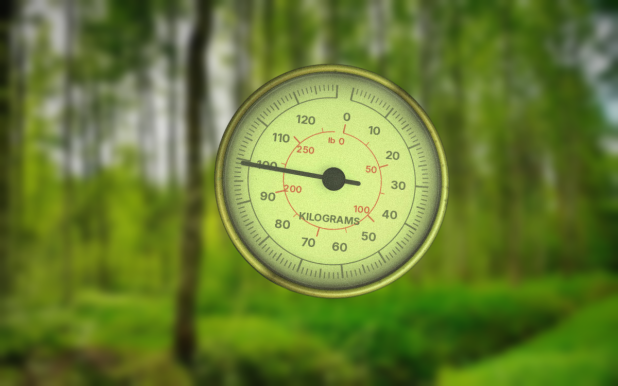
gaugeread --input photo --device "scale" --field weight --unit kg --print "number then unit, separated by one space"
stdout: 99 kg
